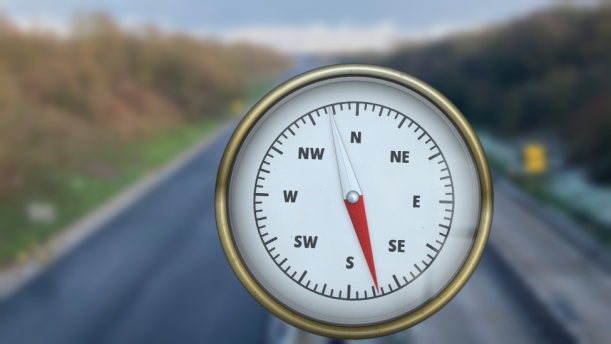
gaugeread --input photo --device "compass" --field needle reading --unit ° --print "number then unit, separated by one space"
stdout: 162.5 °
